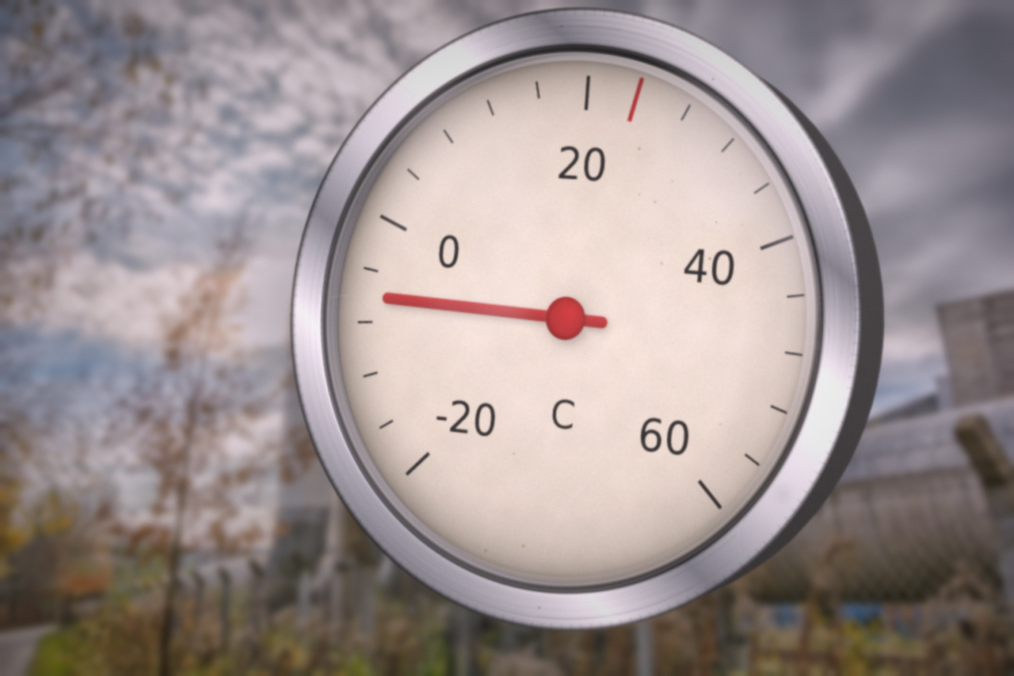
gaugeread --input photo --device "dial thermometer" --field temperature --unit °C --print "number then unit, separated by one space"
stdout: -6 °C
